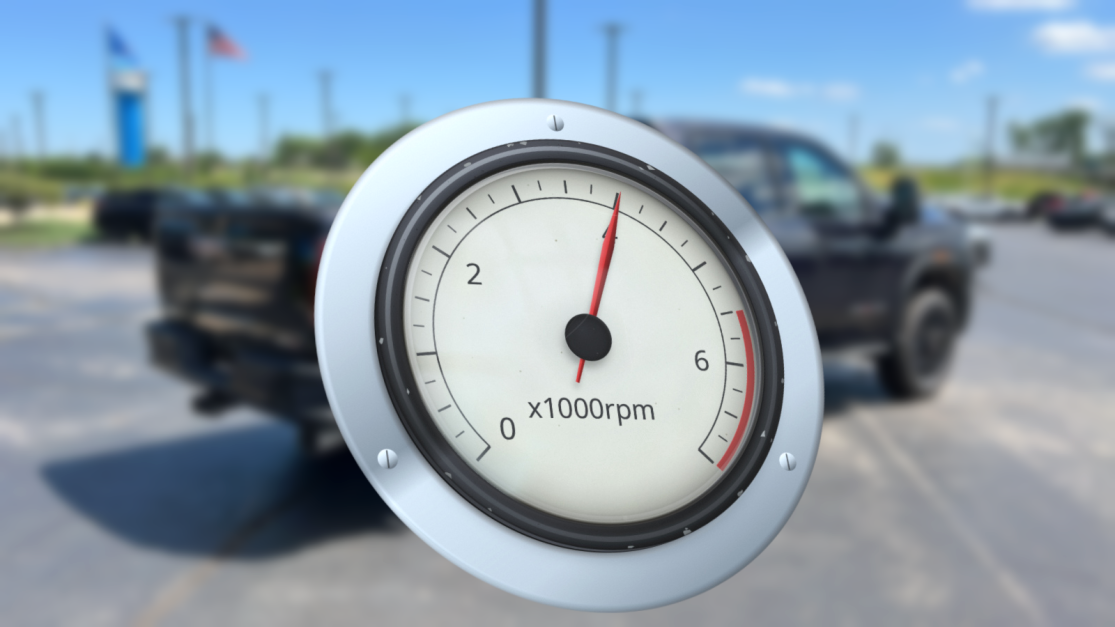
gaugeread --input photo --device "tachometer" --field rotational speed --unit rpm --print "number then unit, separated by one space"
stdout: 4000 rpm
